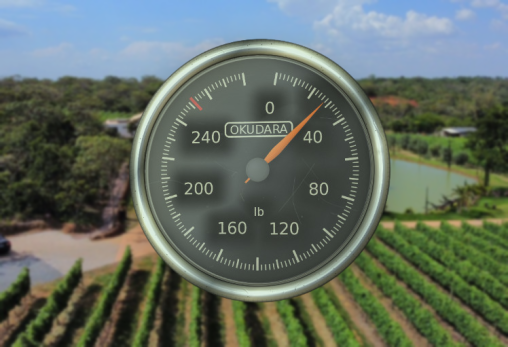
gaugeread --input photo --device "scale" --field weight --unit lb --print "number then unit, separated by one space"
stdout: 28 lb
